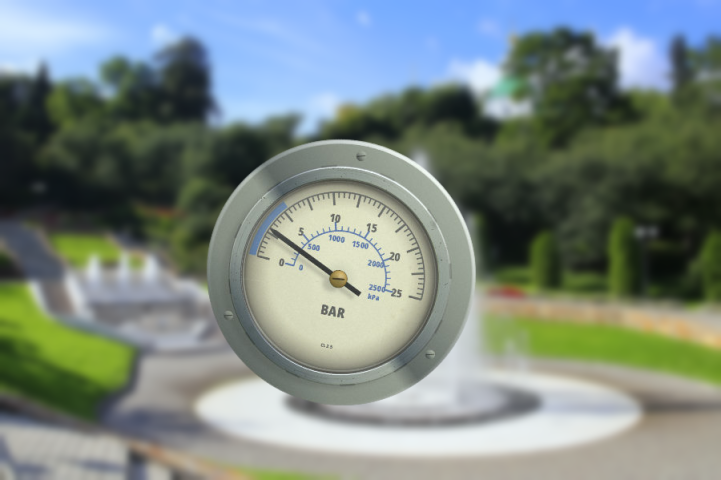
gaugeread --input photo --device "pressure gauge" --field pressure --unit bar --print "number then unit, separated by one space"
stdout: 3 bar
